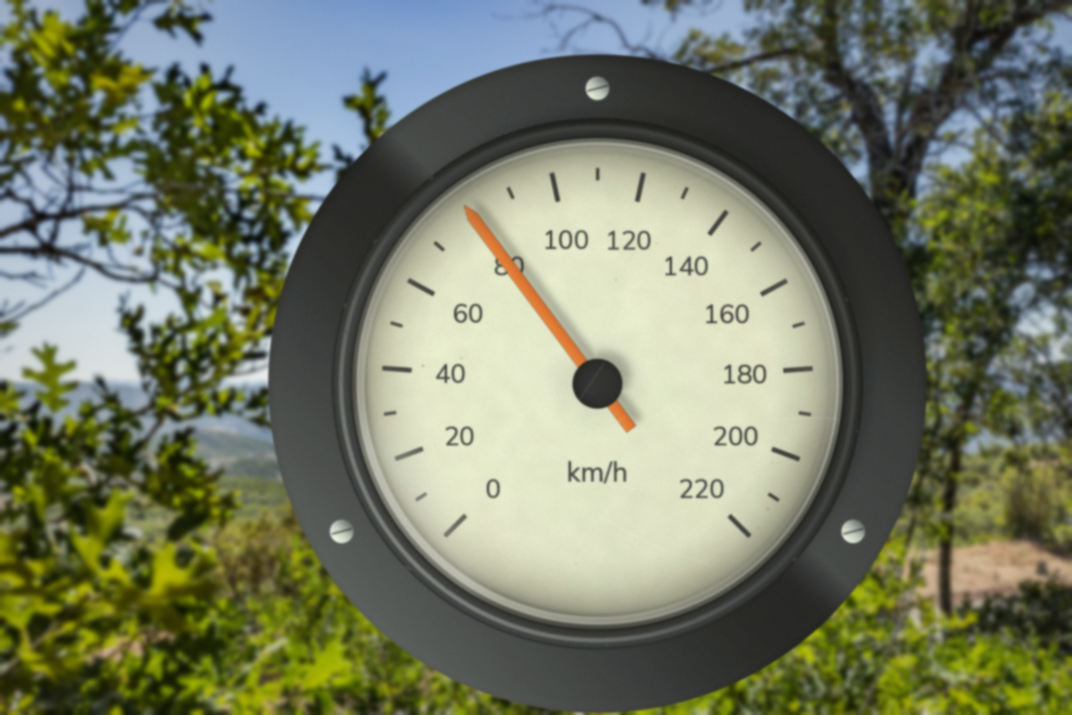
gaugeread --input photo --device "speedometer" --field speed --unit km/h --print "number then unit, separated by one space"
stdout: 80 km/h
